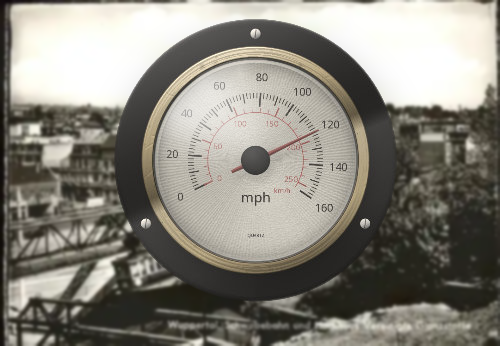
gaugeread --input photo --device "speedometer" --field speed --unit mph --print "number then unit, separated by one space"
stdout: 120 mph
